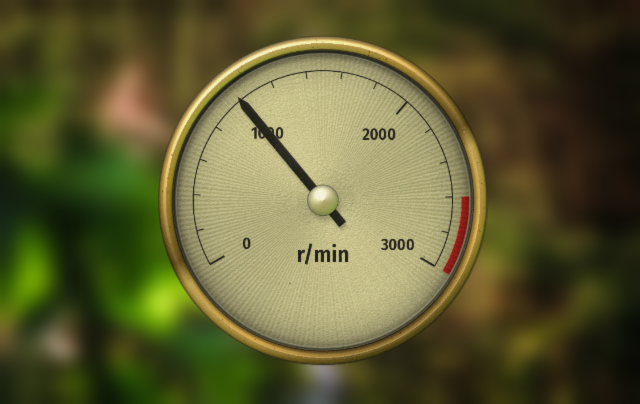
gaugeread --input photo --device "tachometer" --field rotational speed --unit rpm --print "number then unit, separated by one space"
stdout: 1000 rpm
